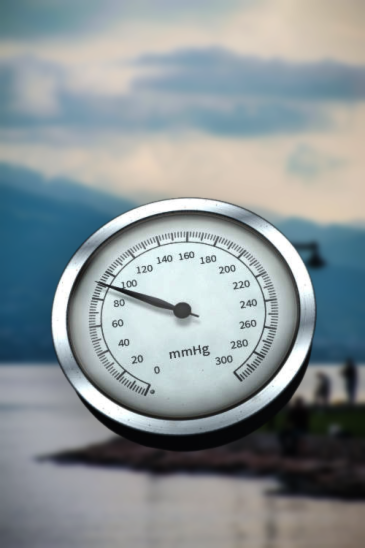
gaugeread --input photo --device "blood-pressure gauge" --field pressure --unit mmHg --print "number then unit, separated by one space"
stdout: 90 mmHg
